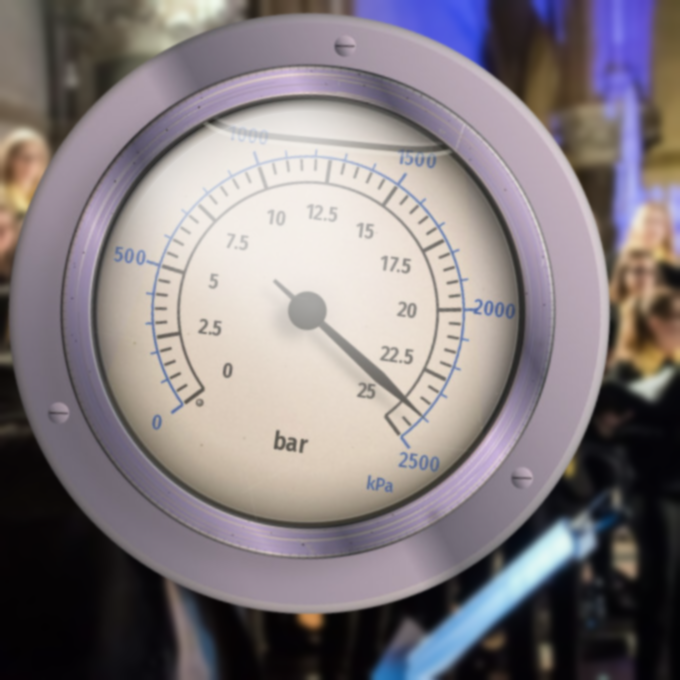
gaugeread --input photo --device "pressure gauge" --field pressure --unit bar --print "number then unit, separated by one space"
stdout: 24 bar
